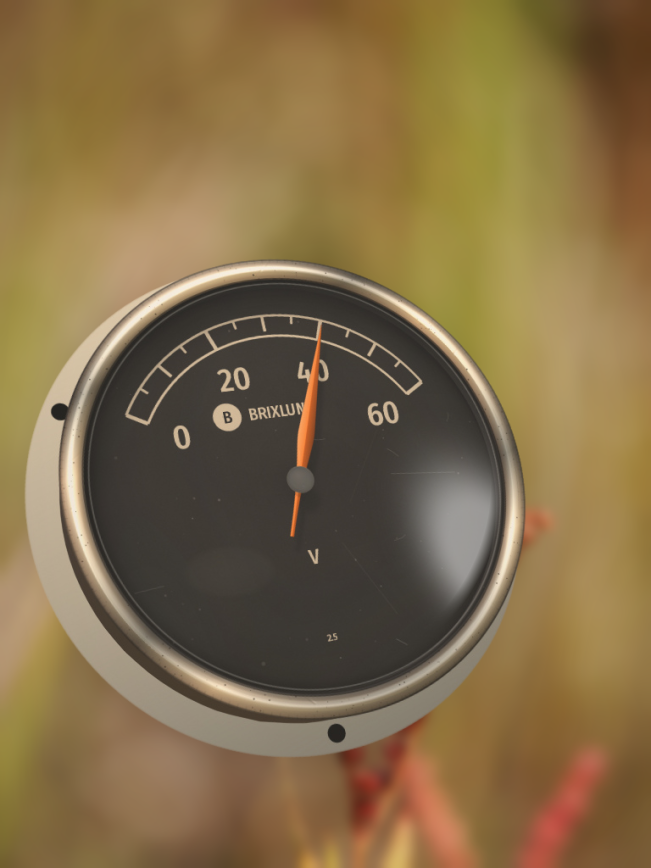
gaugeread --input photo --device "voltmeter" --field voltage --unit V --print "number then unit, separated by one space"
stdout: 40 V
